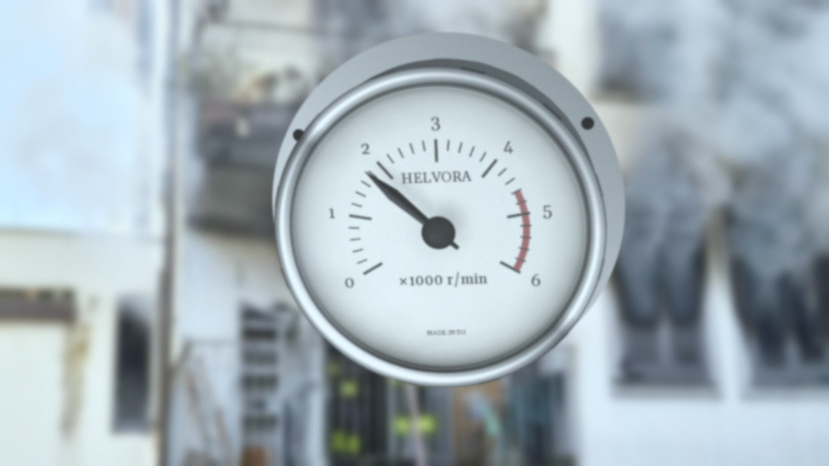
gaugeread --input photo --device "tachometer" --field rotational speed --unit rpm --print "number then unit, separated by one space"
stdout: 1800 rpm
